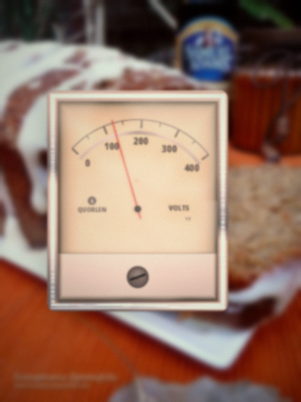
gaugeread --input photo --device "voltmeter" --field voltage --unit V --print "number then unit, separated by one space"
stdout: 125 V
